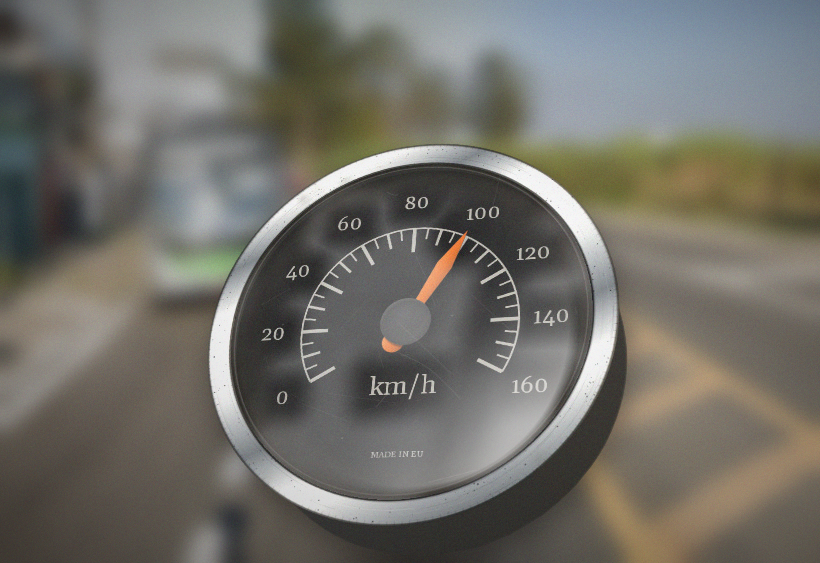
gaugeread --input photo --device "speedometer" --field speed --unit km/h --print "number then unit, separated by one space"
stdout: 100 km/h
